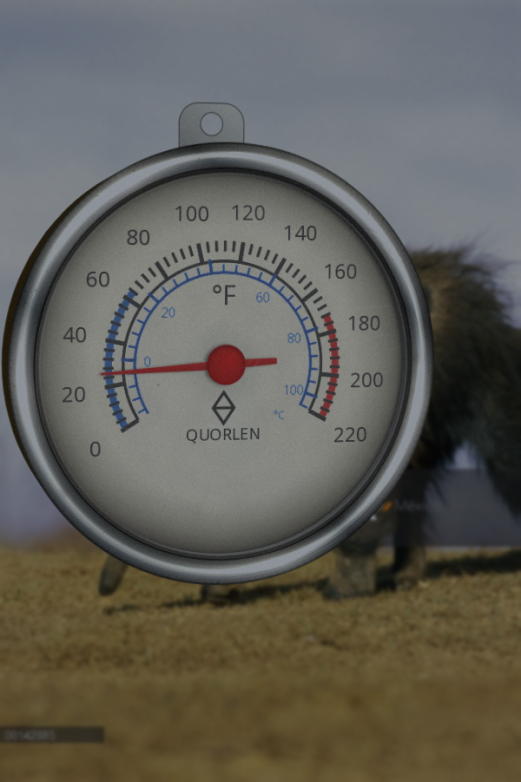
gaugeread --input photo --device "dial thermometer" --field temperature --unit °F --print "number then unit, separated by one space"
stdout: 26 °F
